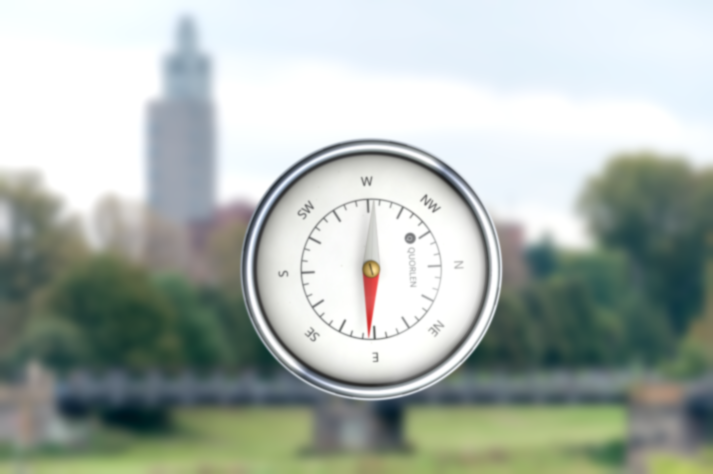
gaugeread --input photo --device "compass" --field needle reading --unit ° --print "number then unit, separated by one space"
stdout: 95 °
